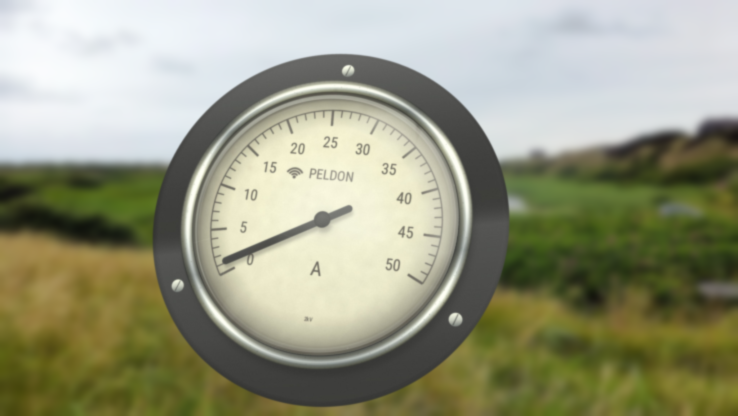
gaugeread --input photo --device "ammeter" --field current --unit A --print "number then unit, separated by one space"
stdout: 1 A
